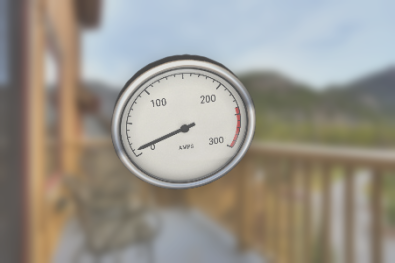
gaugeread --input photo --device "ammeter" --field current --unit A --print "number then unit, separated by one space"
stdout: 10 A
